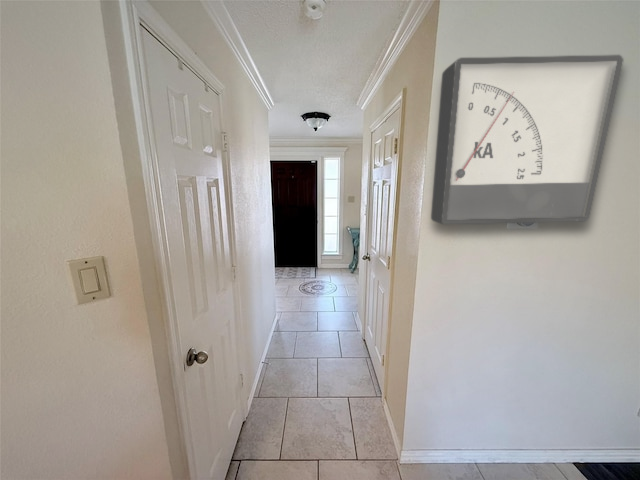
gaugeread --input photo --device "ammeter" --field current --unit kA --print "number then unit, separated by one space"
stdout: 0.75 kA
